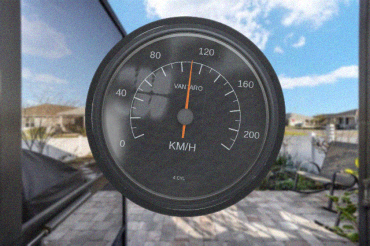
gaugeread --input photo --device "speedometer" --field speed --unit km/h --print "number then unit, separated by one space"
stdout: 110 km/h
